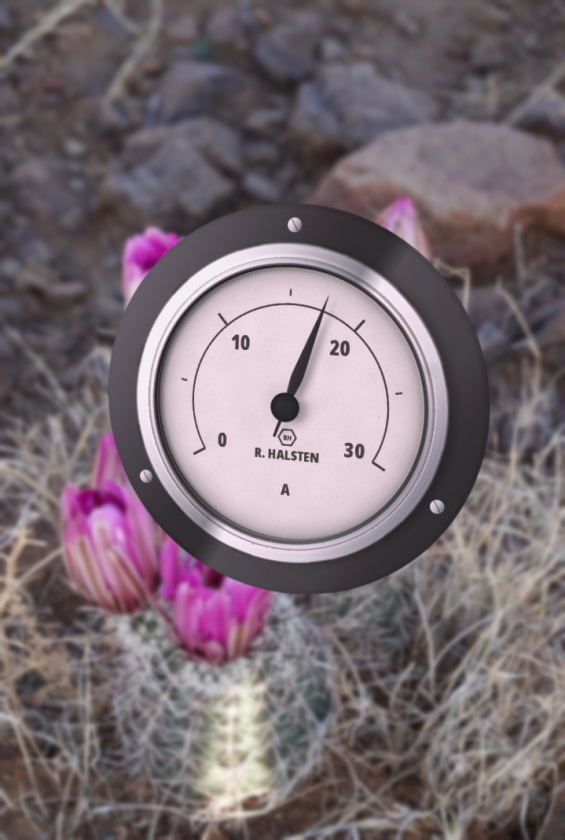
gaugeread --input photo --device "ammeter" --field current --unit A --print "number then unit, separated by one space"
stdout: 17.5 A
